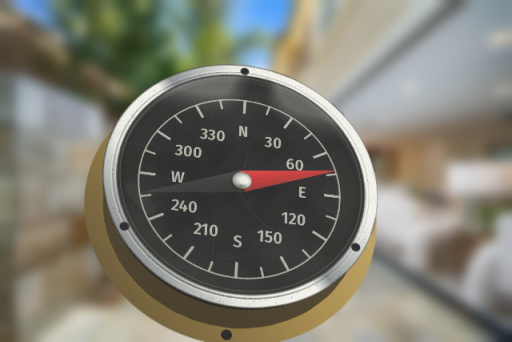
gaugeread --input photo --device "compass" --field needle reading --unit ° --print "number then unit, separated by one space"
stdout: 75 °
